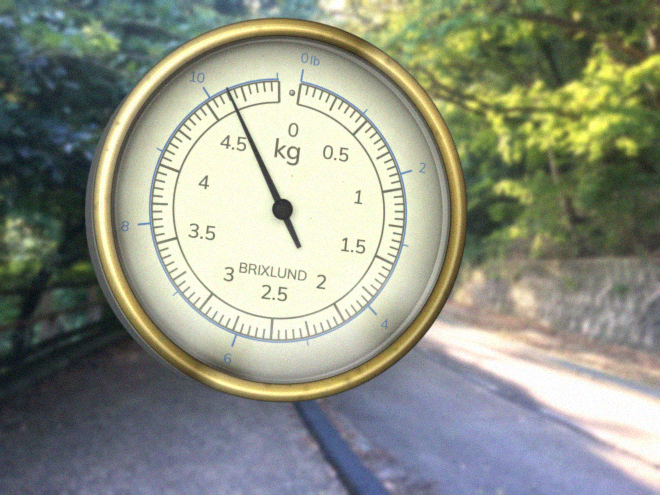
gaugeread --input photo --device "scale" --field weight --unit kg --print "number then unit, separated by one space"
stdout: 4.65 kg
